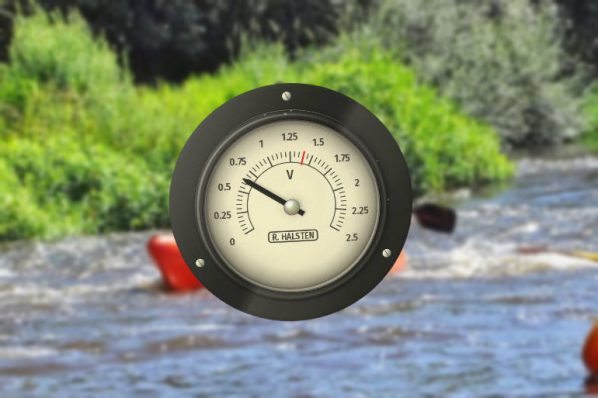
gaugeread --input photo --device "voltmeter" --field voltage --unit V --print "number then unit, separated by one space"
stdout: 0.65 V
